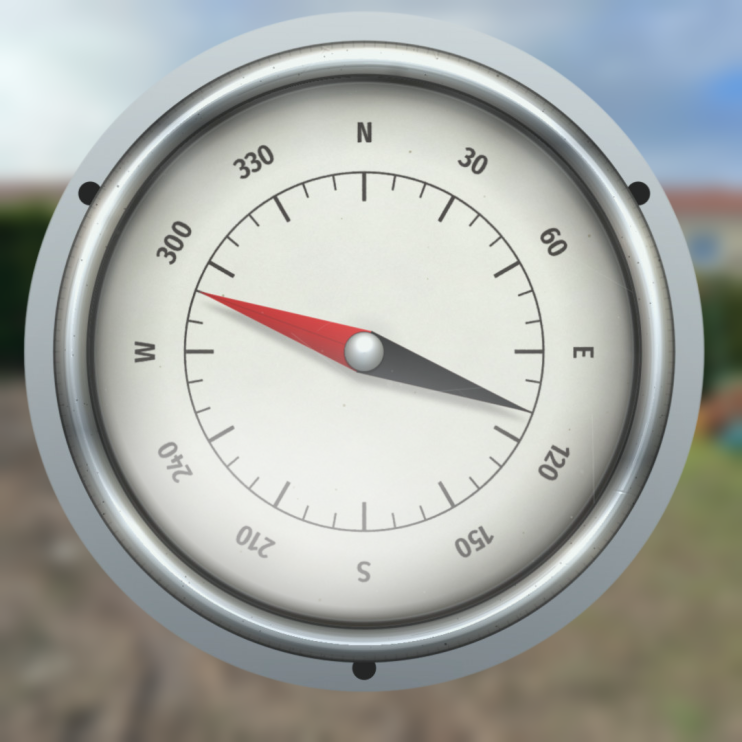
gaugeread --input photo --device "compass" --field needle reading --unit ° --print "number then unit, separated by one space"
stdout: 290 °
